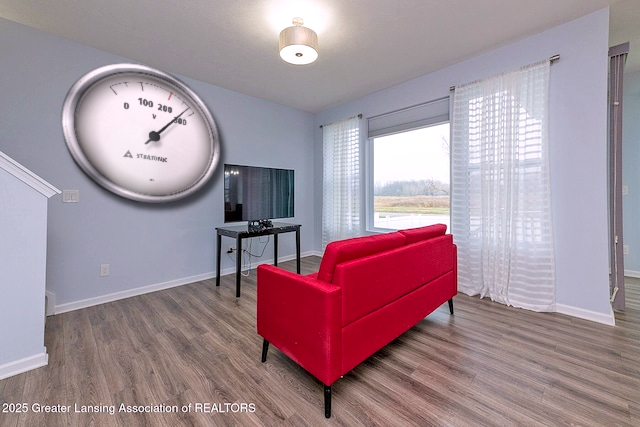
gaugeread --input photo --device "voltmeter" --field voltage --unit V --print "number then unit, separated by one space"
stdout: 275 V
